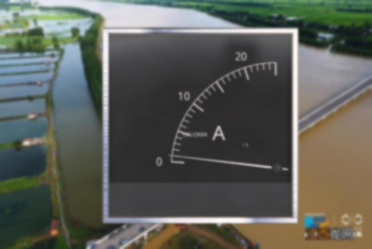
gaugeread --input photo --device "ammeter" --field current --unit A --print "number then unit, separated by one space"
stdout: 1 A
